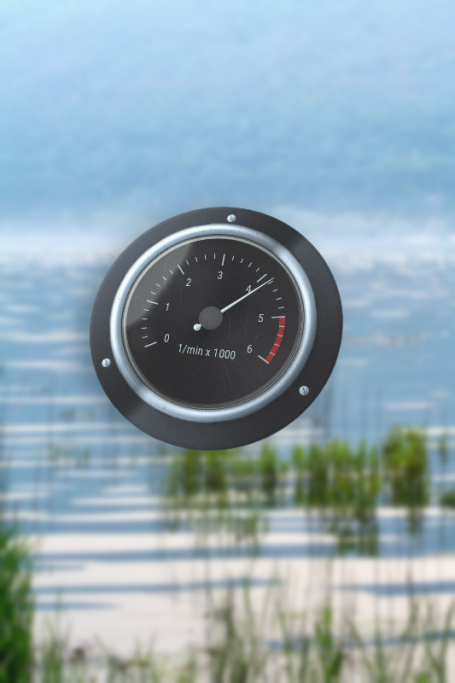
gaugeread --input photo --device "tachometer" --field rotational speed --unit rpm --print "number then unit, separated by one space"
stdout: 4200 rpm
